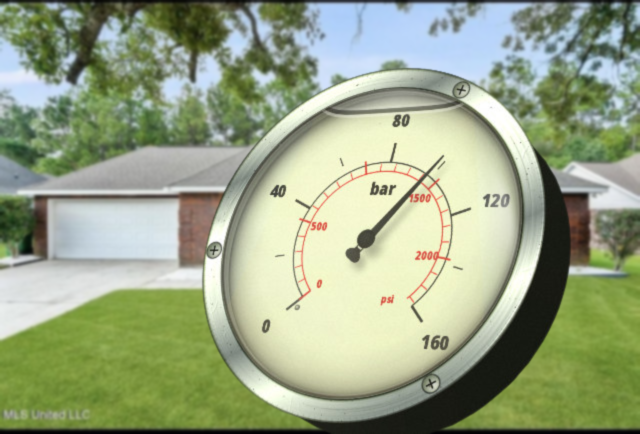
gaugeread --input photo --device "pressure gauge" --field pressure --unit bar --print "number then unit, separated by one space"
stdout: 100 bar
